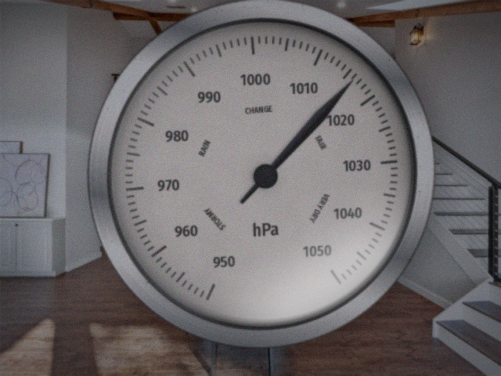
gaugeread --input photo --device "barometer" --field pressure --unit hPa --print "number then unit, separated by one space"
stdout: 1016 hPa
